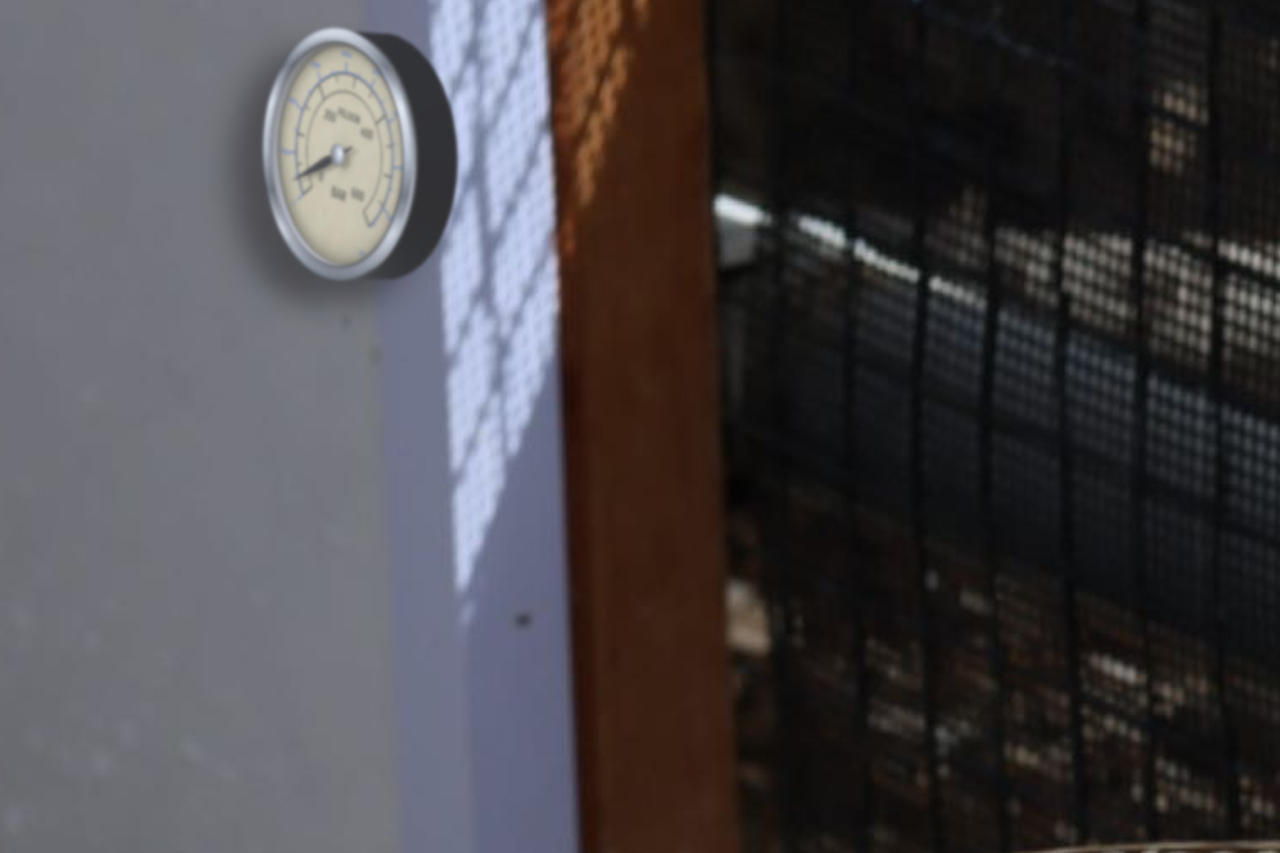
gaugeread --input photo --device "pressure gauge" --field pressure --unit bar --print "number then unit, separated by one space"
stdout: 25 bar
